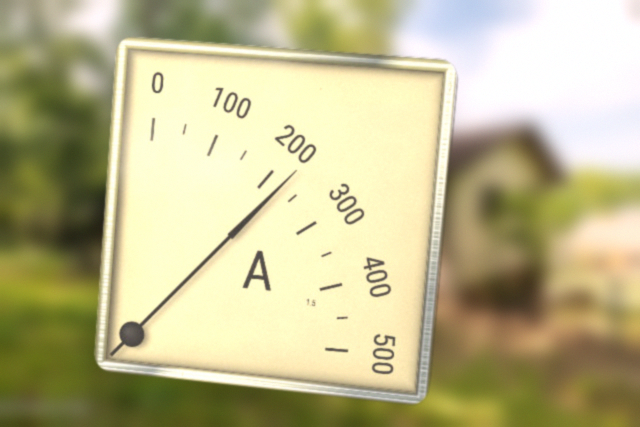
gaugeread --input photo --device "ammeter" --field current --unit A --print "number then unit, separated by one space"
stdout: 225 A
